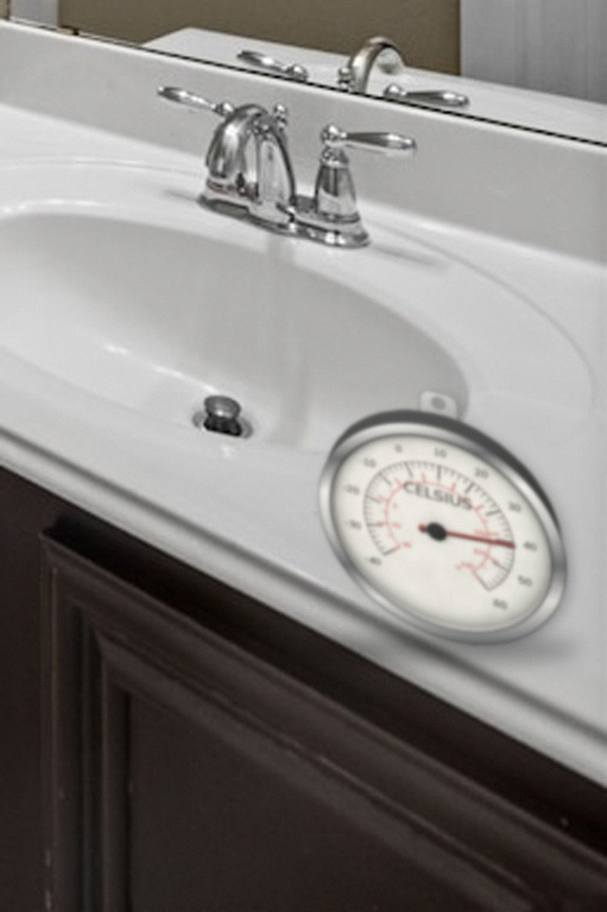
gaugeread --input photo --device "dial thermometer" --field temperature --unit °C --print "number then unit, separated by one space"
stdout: 40 °C
